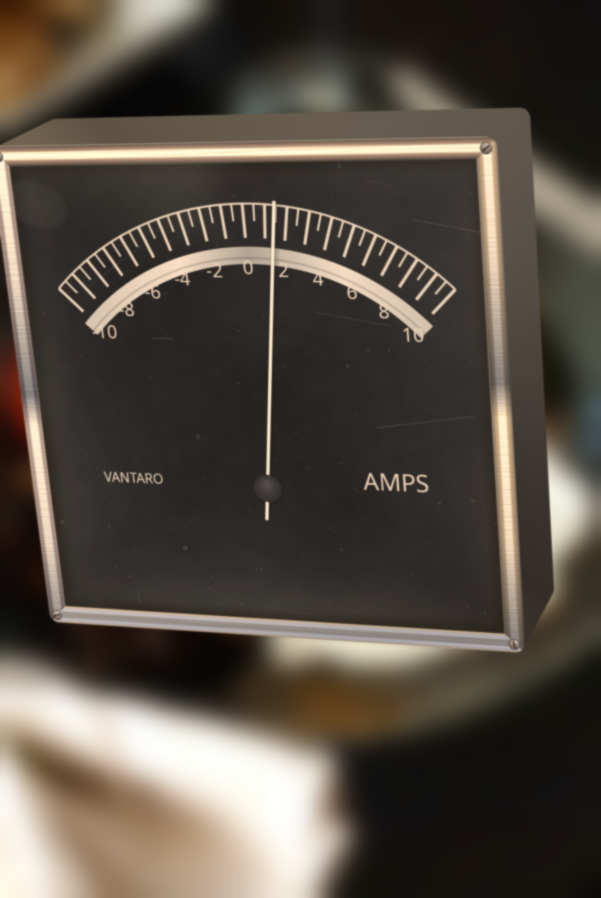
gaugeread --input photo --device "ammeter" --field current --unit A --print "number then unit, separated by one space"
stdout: 1.5 A
